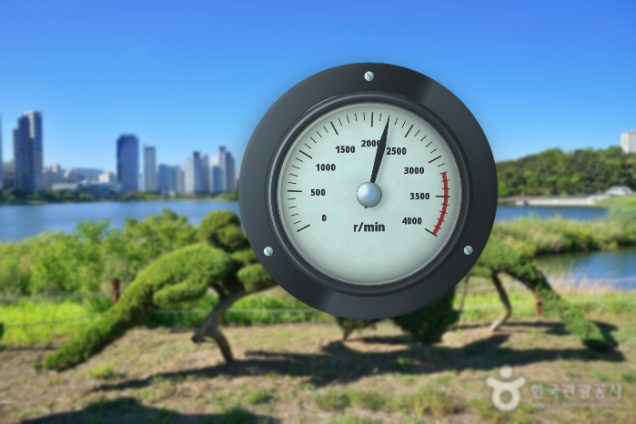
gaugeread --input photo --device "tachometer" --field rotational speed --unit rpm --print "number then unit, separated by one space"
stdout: 2200 rpm
